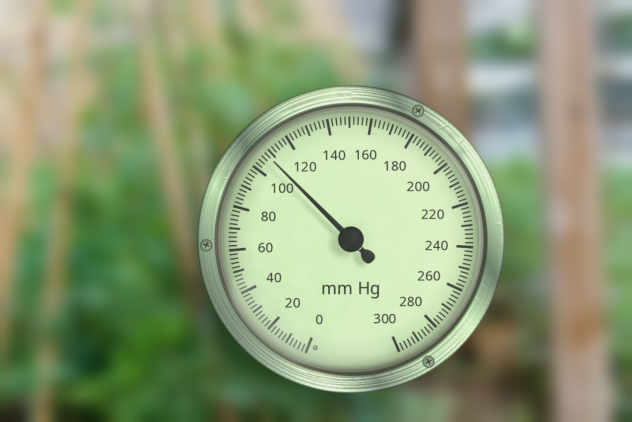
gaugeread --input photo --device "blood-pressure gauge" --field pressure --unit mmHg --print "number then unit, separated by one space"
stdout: 108 mmHg
